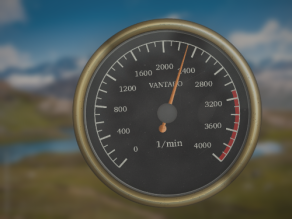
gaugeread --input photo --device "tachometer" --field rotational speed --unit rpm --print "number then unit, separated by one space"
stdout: 2300 rpm
